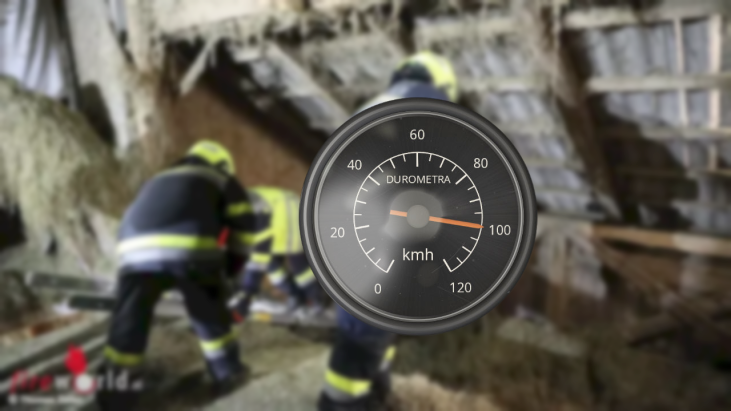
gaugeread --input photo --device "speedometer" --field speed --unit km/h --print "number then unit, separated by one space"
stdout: 100 km/h
